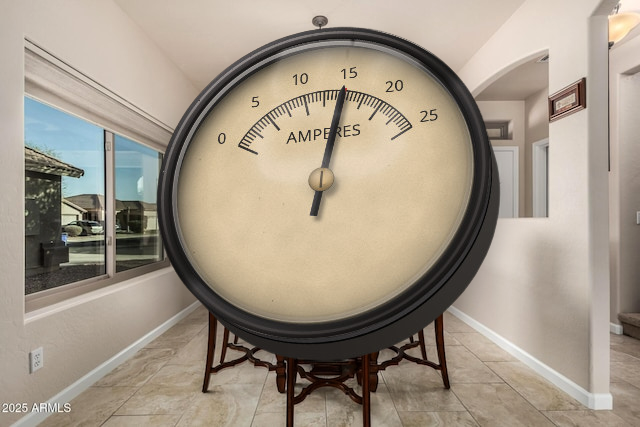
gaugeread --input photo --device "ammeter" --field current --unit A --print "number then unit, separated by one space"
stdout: 15 A
